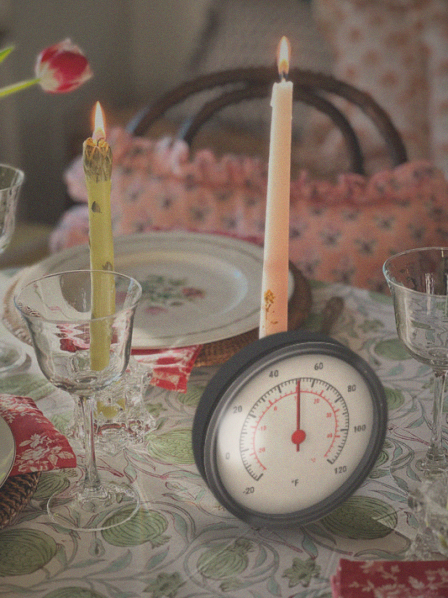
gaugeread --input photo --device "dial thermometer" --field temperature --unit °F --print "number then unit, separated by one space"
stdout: 50 °F
